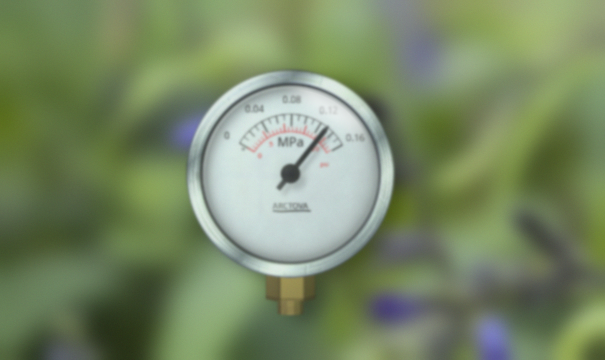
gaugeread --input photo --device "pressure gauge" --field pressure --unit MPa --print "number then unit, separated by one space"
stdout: 0.13 MPa
